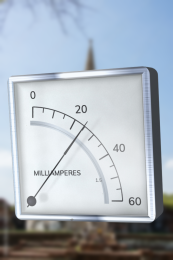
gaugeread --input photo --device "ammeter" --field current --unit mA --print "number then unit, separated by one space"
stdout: 25 mA
